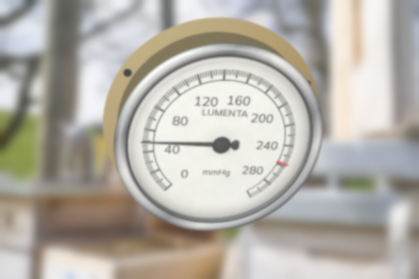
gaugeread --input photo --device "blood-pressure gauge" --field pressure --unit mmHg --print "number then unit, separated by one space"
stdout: 50 mmHg
